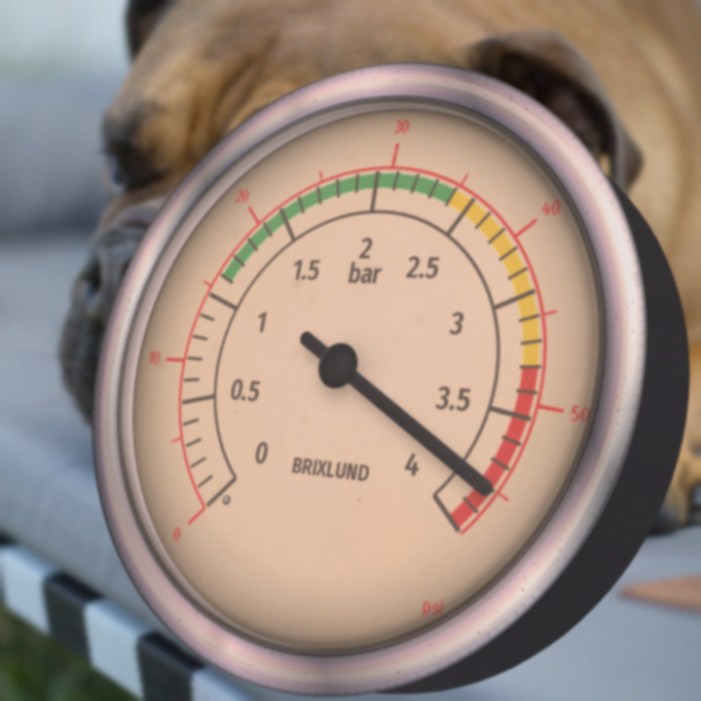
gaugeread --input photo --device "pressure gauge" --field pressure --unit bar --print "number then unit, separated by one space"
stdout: 3.8 bar
